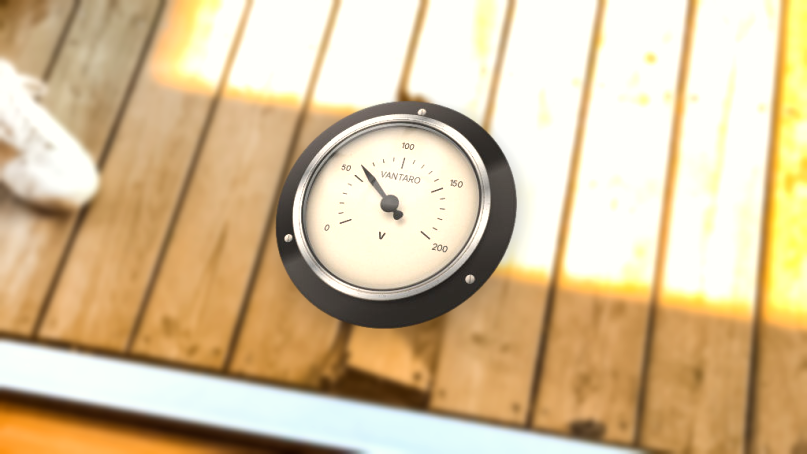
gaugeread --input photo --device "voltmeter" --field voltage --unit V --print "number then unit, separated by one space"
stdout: 60 V
